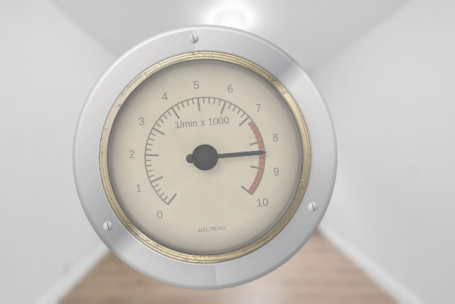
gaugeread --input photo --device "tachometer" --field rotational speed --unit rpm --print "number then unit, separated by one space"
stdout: 8400 rpm
